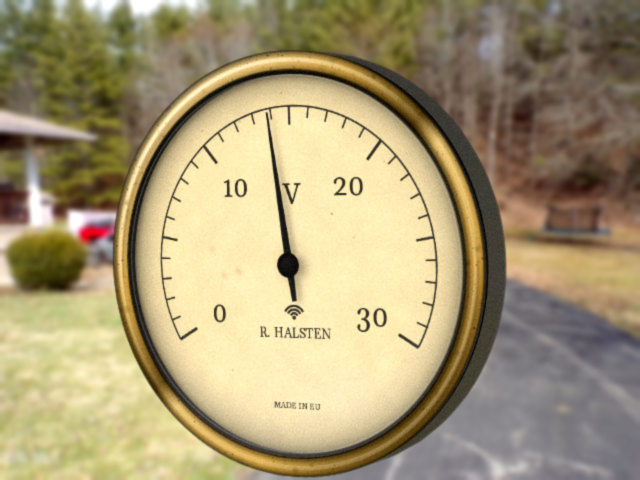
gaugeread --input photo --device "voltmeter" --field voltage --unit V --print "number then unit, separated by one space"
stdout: 14 V
